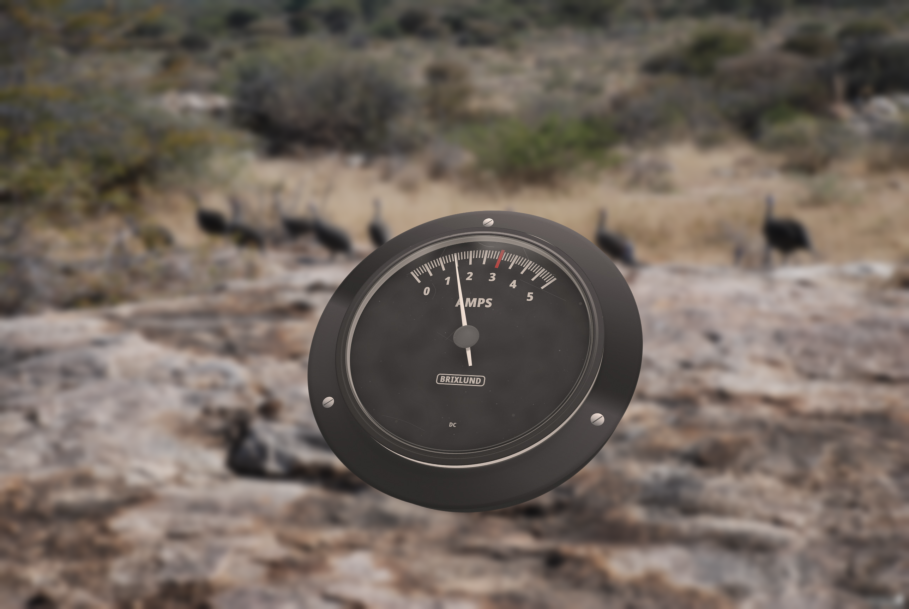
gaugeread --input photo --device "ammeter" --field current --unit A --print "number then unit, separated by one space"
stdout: 1.5 A
